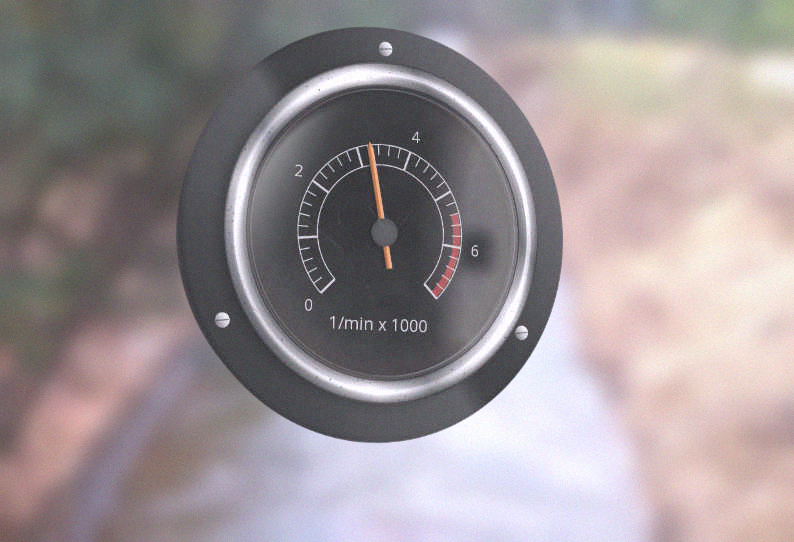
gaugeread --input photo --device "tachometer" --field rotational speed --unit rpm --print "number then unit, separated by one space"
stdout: 3200 rpm
